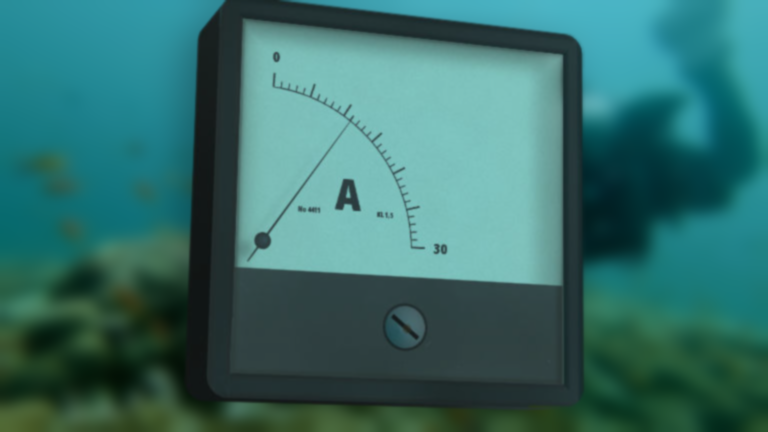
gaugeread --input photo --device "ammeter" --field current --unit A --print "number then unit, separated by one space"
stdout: 11 A
